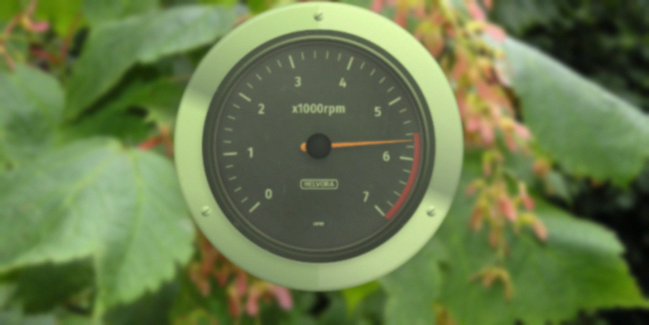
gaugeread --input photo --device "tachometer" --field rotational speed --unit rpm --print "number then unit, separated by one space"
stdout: 5700 rpm
